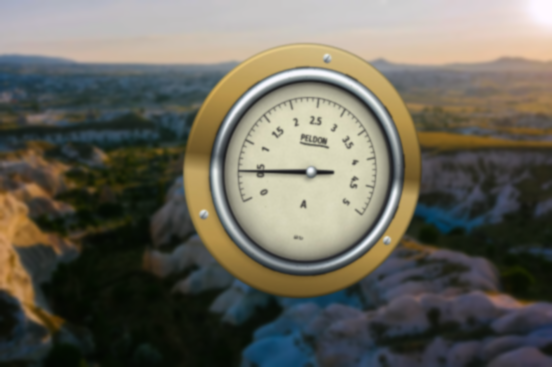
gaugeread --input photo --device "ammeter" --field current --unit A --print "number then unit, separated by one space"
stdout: 0.5 A
